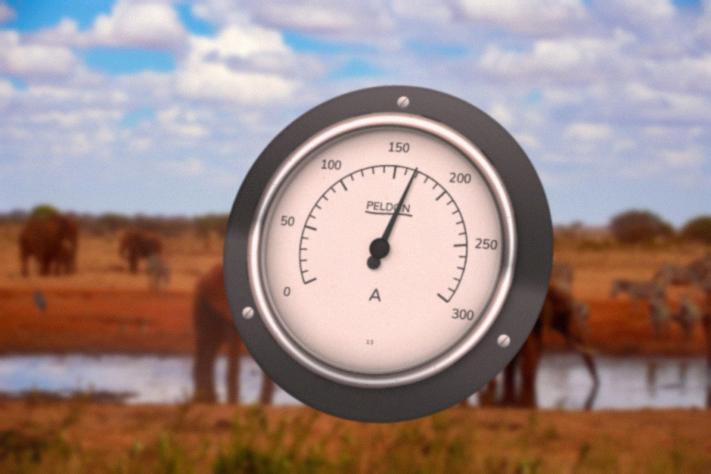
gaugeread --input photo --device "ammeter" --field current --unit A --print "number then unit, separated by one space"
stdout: 170 A
